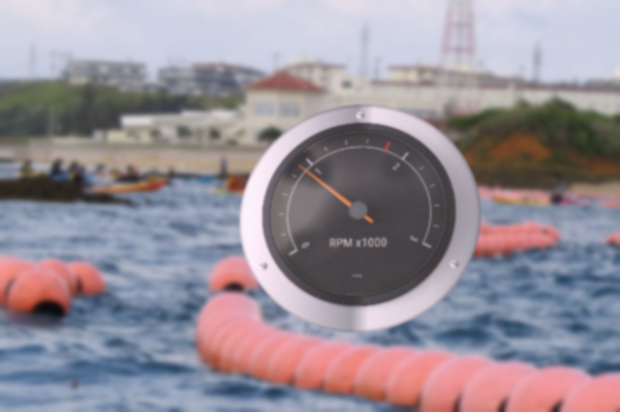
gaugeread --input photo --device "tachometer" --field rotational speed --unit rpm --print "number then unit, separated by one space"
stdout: 900 rpm
